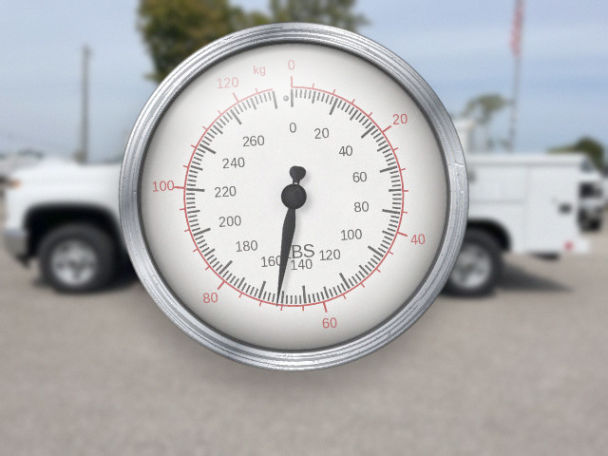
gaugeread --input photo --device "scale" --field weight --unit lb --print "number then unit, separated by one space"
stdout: 152 lb
